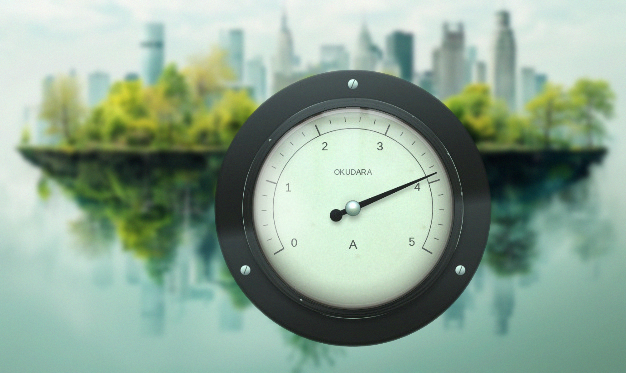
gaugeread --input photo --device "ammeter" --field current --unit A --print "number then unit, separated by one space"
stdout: 3.9 A
